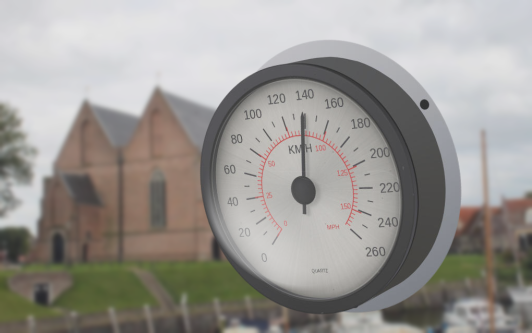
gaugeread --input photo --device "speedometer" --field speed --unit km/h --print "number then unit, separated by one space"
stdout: 140 km/h
